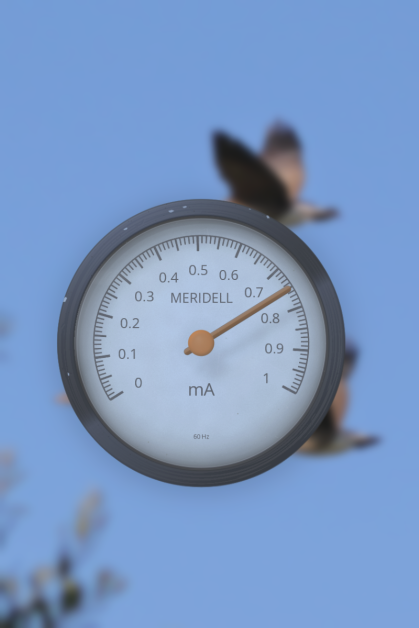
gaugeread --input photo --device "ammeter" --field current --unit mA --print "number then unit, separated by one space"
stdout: 0.75 mA
